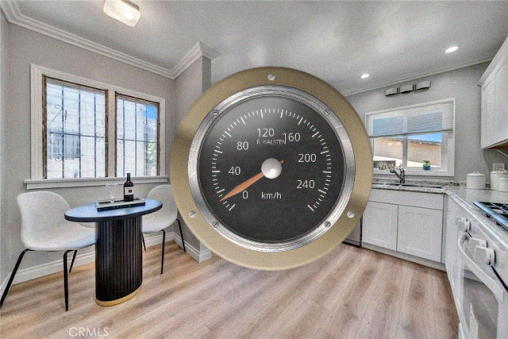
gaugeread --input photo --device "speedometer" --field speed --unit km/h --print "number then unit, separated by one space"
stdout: 12 km/h
